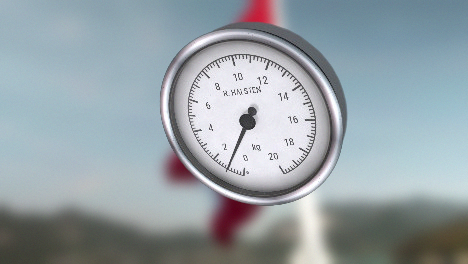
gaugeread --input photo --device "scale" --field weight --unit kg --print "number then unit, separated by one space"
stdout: 1 kg
